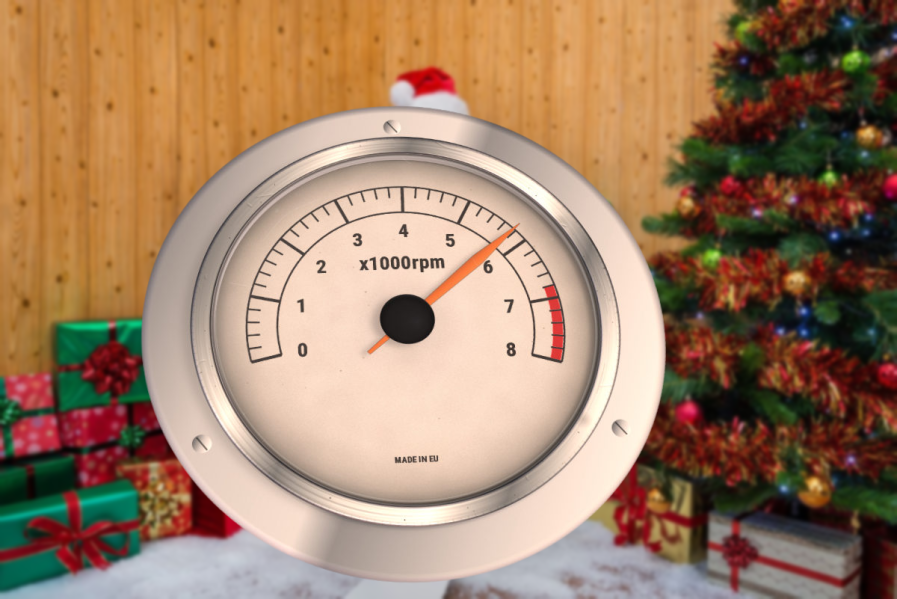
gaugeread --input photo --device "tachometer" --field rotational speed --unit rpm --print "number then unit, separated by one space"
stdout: 5800 rpm
